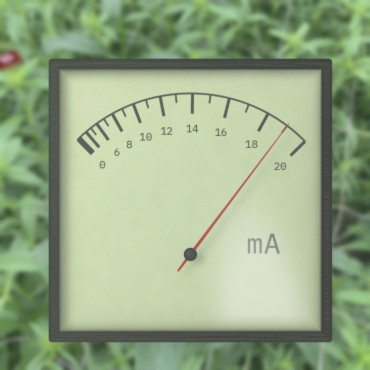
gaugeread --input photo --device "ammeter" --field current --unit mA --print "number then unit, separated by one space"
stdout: 19 mA
